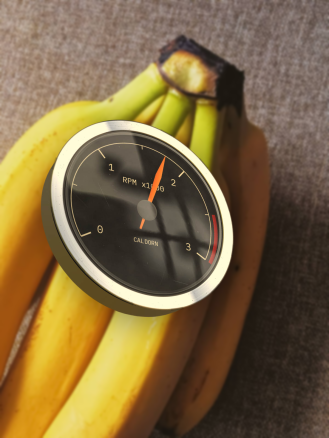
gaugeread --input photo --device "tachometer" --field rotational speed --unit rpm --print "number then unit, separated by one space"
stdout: 1750 rpm
